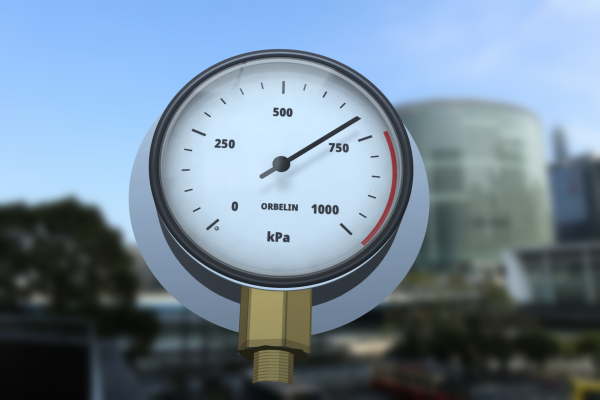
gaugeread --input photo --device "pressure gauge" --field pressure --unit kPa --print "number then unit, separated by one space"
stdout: 700 kPa
